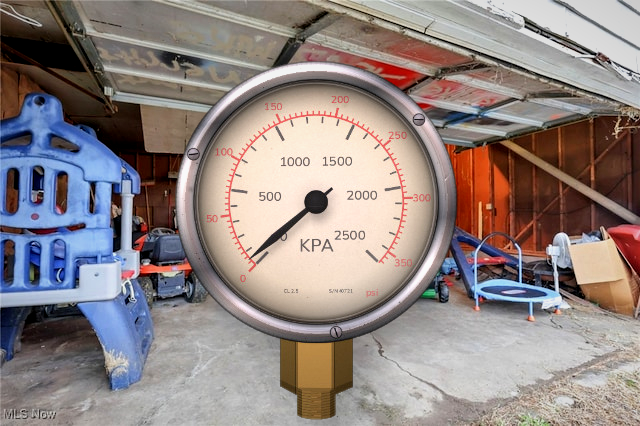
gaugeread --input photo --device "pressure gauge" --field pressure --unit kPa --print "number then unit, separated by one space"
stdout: 50 kPa
